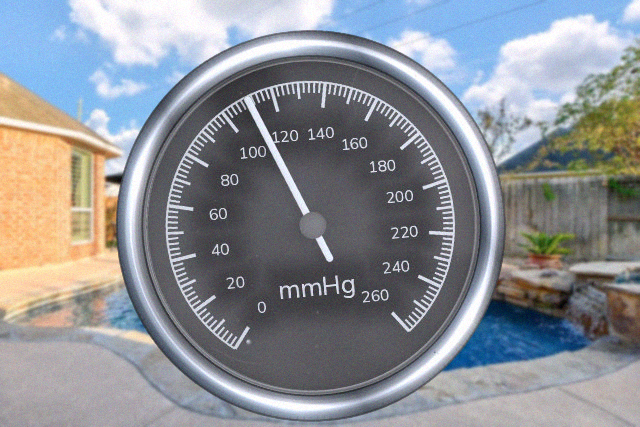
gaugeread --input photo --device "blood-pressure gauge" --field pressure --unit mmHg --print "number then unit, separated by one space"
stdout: 110 mmHg
